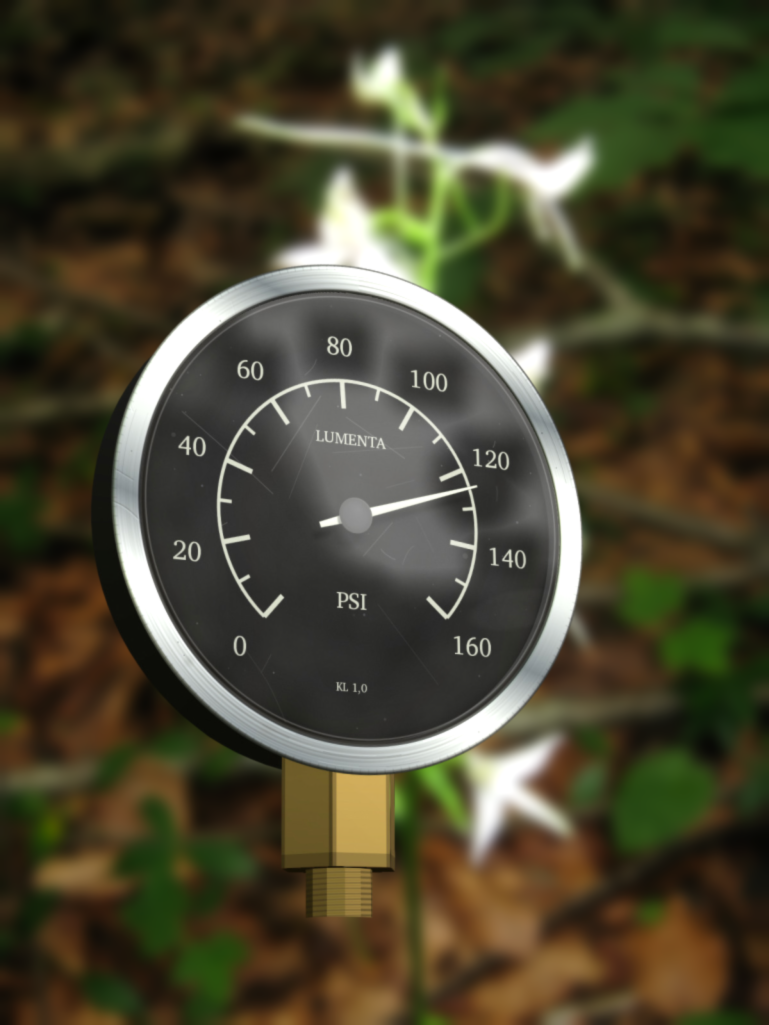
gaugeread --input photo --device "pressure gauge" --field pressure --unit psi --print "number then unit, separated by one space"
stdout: 125 psi
